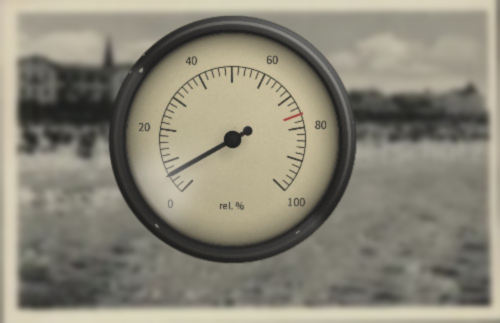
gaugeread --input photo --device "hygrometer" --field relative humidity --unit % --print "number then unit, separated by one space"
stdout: 6 %
